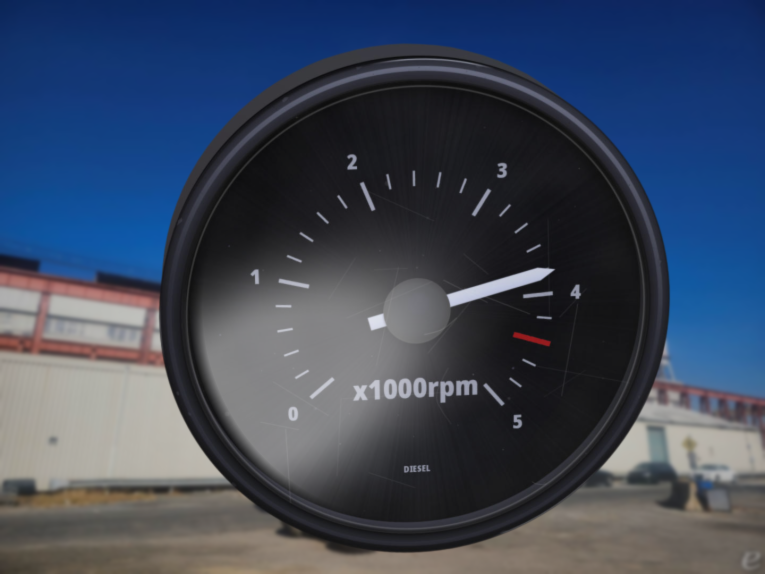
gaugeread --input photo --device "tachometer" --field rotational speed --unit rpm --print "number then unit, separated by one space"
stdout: 3800 rpm
